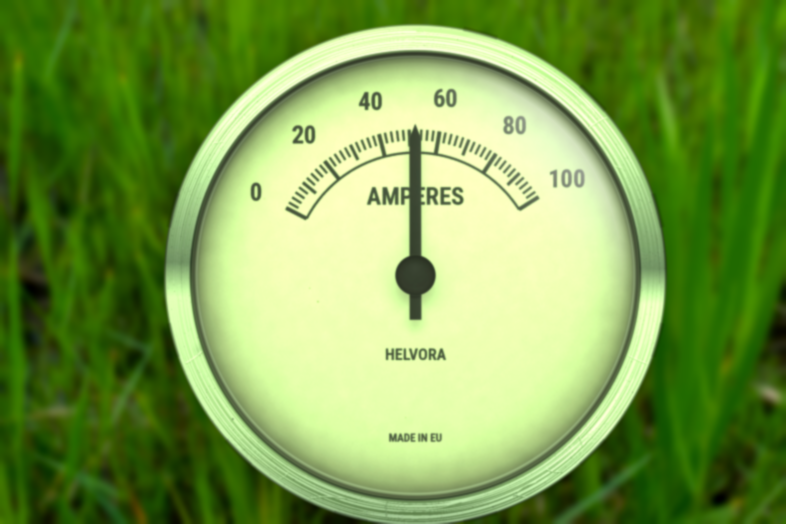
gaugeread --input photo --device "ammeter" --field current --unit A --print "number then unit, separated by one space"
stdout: 52 A
